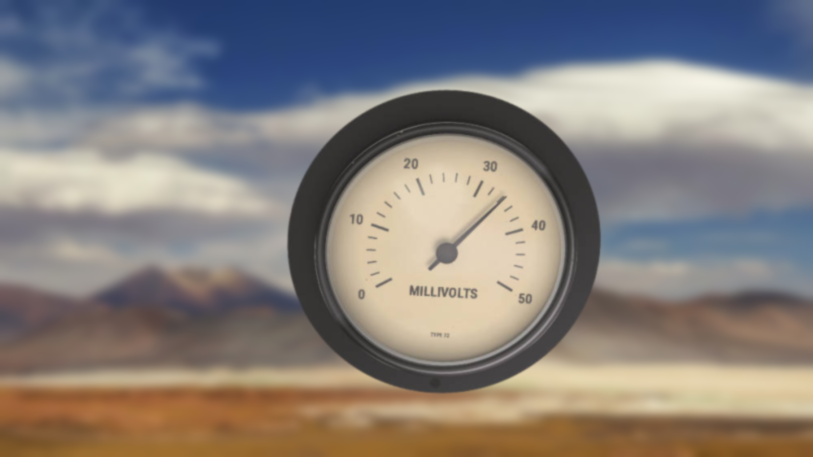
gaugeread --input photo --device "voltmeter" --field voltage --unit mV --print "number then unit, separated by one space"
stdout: 34 mV
